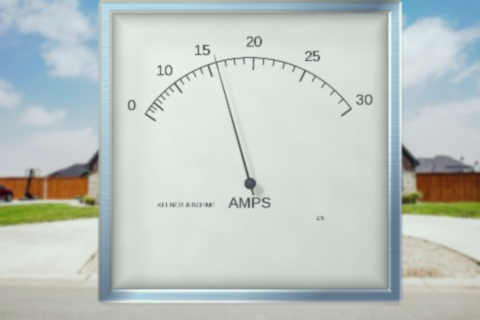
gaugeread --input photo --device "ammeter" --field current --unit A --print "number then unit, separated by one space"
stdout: 16 A
